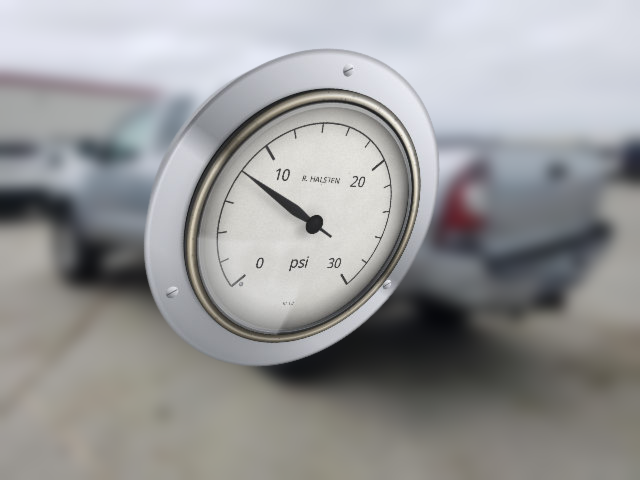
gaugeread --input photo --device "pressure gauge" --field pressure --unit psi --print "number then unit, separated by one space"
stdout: 8 psi
